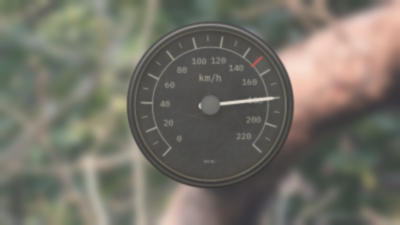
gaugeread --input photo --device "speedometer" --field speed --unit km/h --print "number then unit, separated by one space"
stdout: 180 km/h
